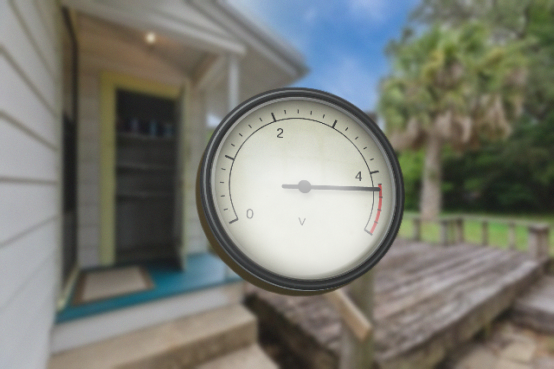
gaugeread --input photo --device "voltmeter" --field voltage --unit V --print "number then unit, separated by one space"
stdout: 4.3 V
